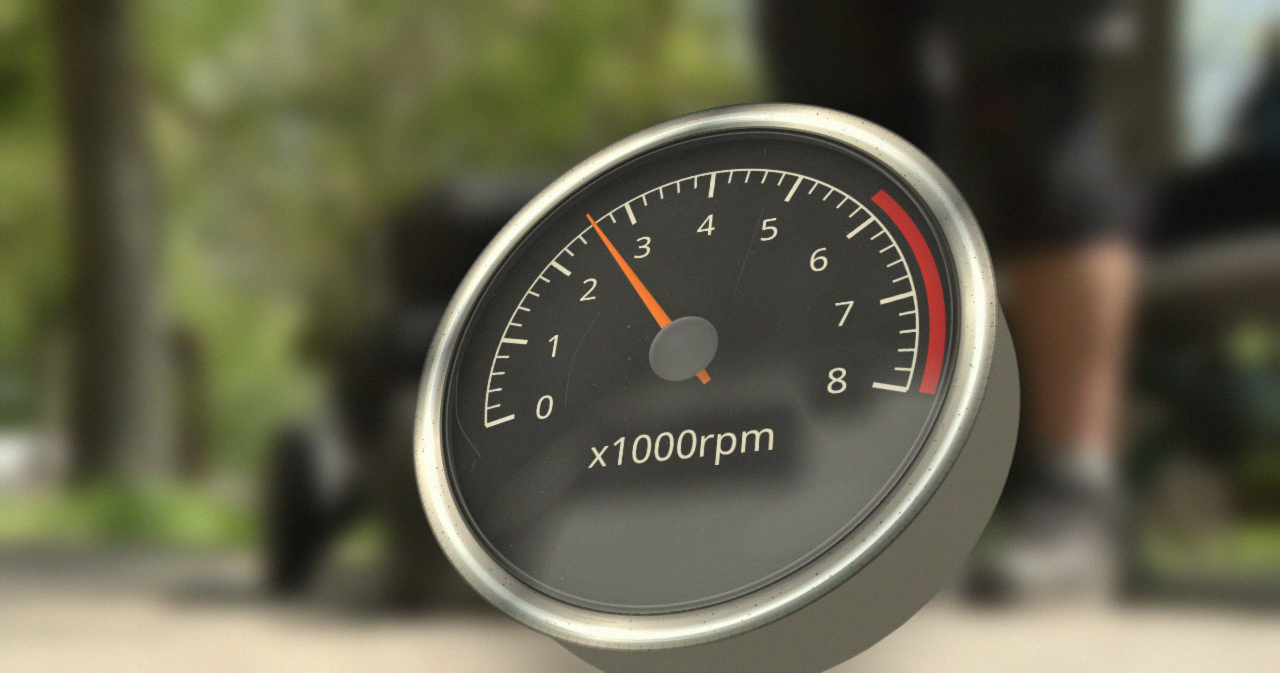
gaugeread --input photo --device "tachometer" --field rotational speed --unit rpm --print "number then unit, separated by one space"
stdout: 2600 rpm
